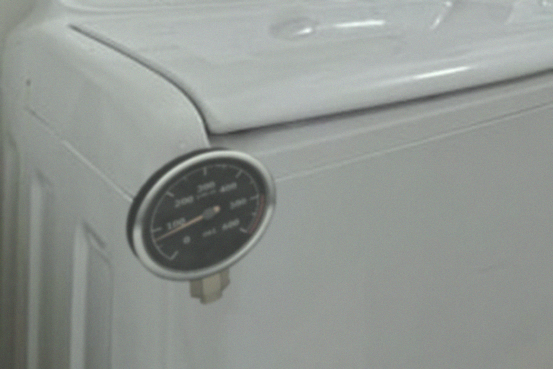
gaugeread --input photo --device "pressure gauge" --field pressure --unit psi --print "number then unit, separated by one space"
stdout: 75 psi
